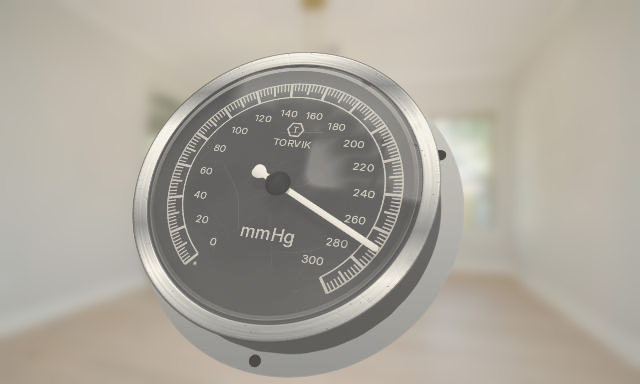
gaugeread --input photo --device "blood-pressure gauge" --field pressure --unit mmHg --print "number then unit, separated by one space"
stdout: 270 mmHg
